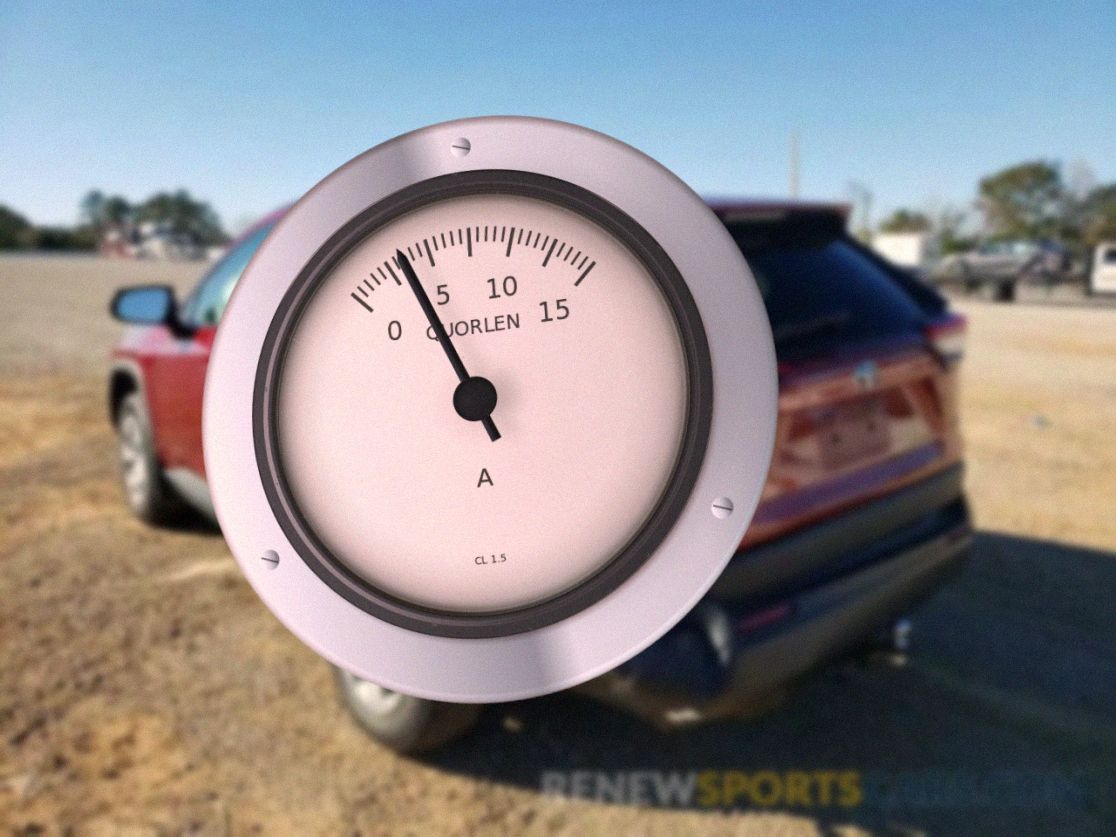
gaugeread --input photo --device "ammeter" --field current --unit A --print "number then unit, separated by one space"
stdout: 3.5 A
